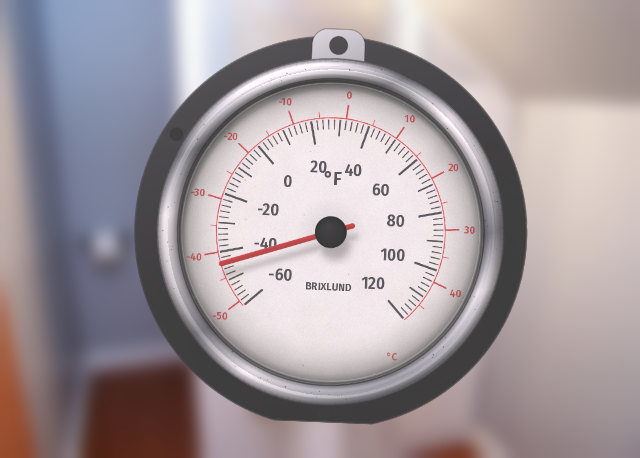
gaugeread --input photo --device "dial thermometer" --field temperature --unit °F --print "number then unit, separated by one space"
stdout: -44 °F
